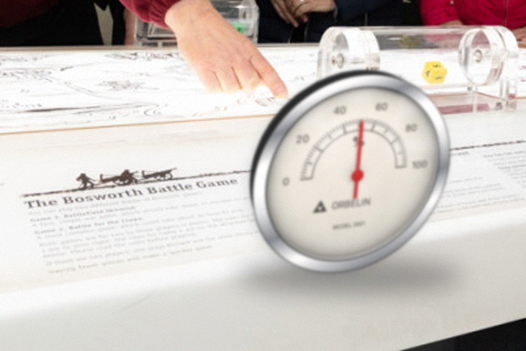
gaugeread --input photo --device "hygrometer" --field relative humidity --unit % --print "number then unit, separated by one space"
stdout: 50 %
